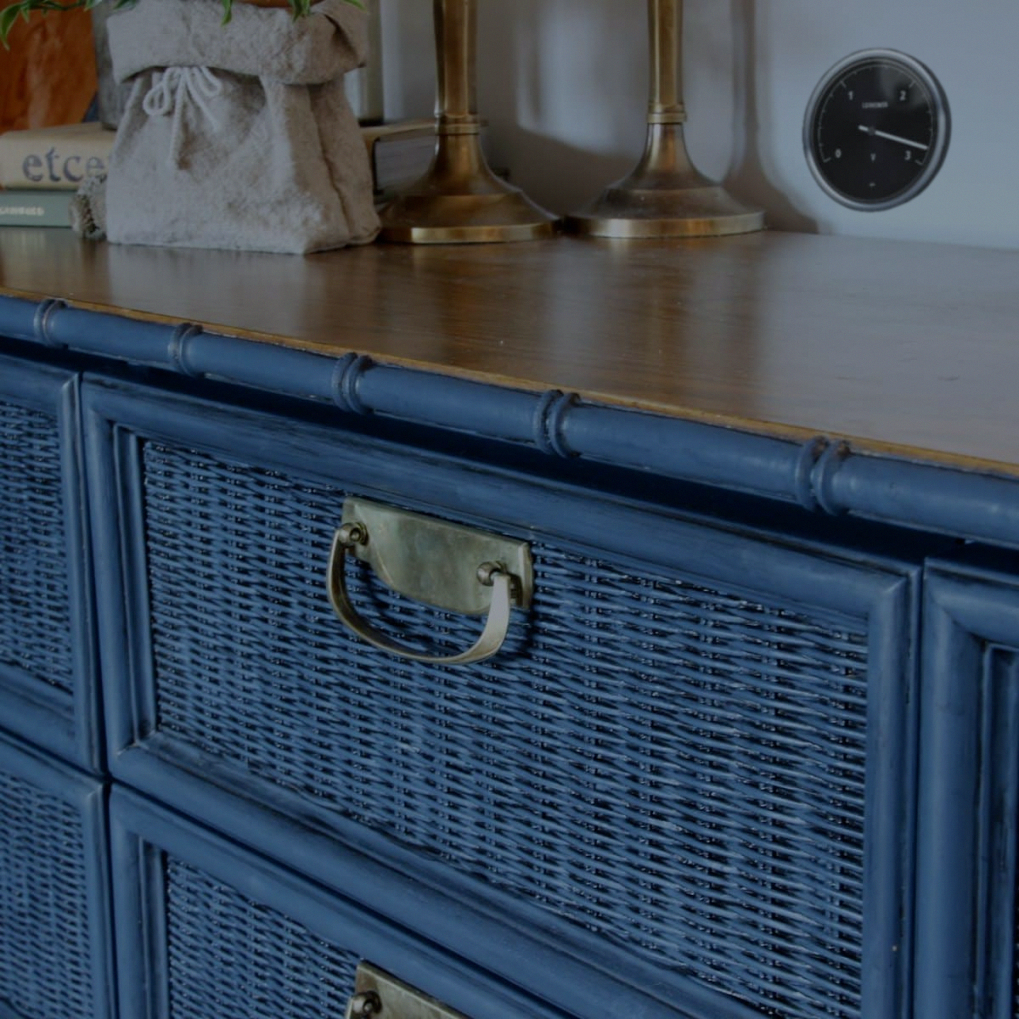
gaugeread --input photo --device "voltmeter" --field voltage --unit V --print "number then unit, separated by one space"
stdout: 2.8 V
